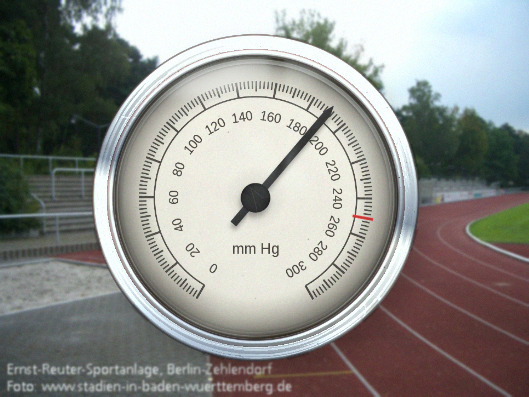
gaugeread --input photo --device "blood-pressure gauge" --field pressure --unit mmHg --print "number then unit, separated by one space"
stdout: 190 mmHg
